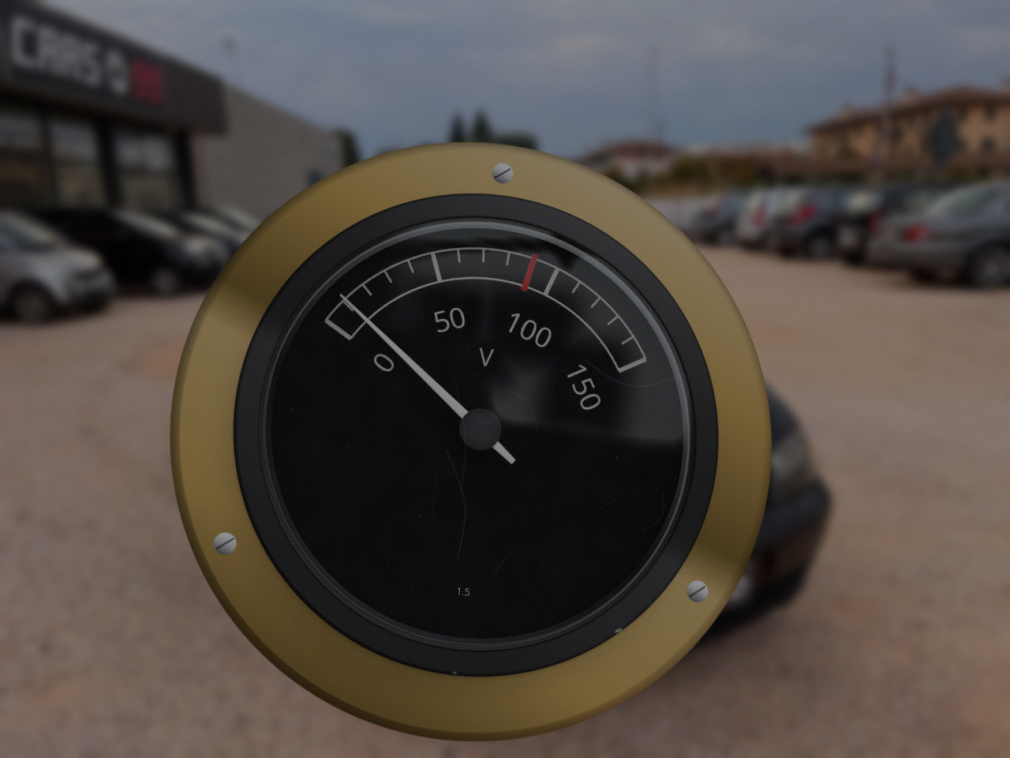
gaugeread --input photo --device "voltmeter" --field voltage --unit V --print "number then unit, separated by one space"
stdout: 10 V
